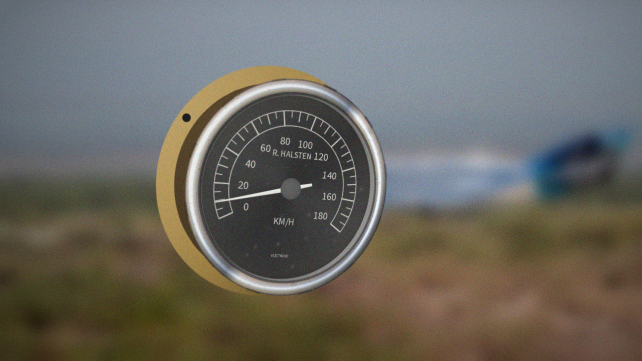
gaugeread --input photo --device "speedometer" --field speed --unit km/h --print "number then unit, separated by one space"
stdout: 10 km/h
